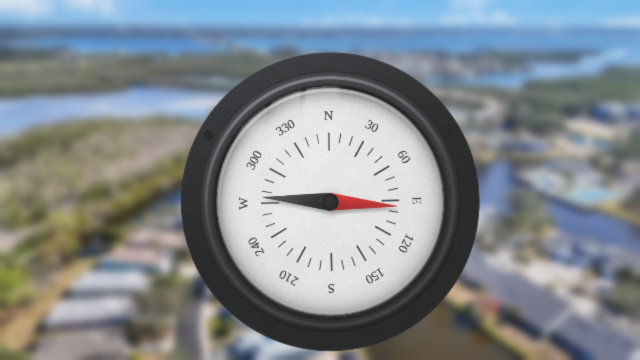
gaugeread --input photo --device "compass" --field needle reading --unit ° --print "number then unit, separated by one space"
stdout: 95 °
